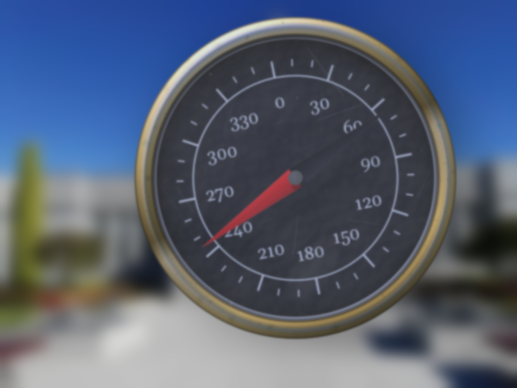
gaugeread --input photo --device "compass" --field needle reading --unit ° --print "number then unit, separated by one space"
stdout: 245 °
